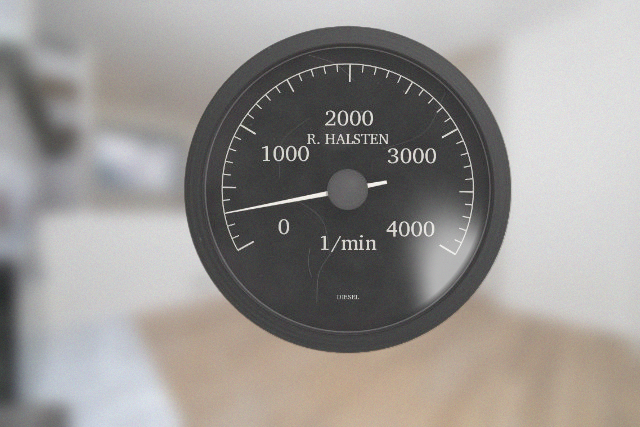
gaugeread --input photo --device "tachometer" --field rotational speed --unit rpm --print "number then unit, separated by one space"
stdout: 300 rpm
